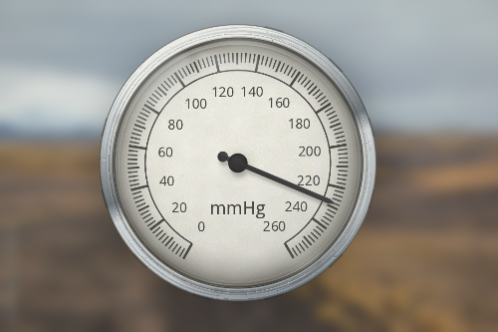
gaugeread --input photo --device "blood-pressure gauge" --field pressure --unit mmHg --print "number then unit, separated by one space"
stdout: 228 mmHg
